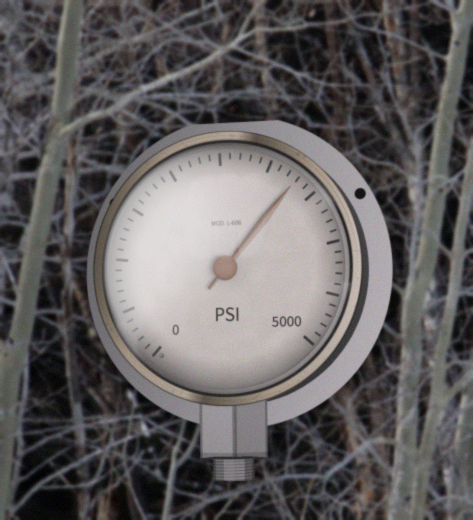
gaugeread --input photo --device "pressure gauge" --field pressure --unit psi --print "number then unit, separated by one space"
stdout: 3300 psi
